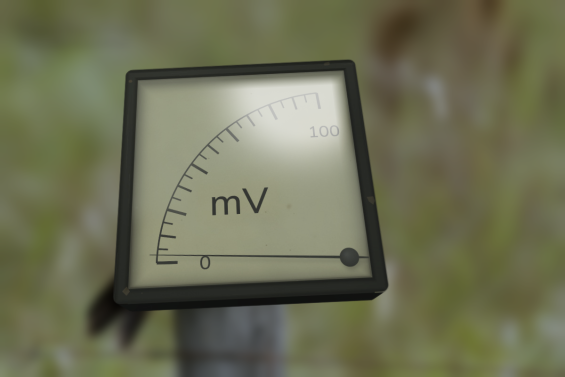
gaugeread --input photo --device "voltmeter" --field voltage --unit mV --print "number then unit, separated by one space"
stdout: 2.5 mV
